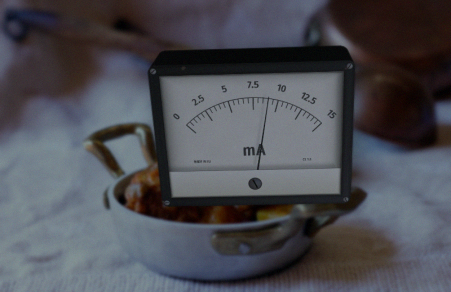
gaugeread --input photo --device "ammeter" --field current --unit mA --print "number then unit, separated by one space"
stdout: 9 mA
